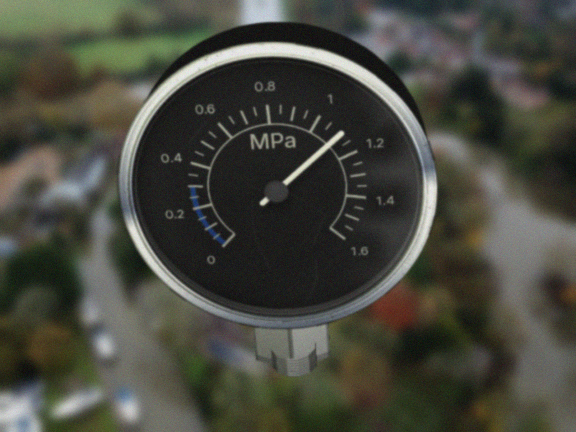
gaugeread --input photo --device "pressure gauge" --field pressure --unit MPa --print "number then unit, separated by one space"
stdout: 1.1 MPa
